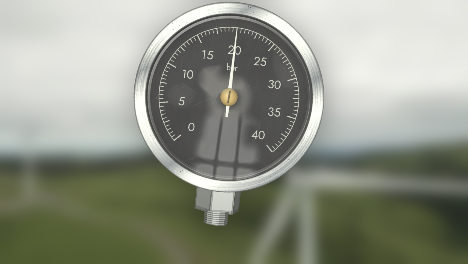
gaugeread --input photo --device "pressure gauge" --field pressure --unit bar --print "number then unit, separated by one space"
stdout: 20 bar
